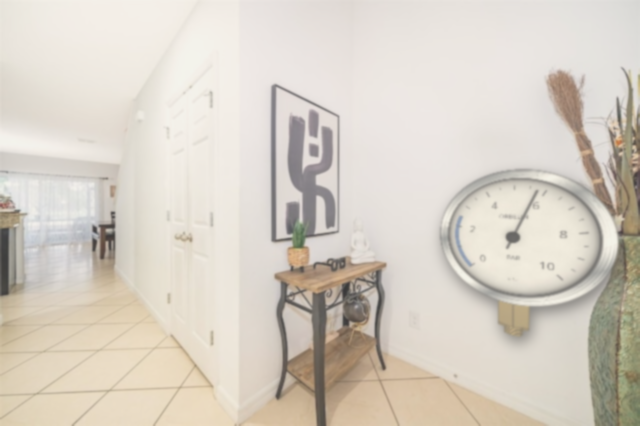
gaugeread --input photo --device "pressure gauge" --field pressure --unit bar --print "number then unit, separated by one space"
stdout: 5.75 bar
